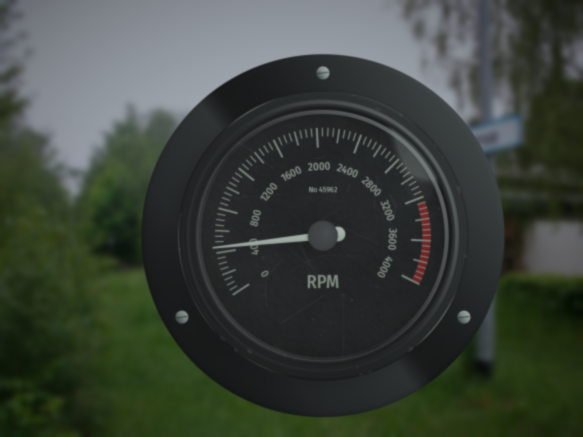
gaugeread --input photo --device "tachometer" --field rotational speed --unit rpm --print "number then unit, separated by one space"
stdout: 450 rpm
